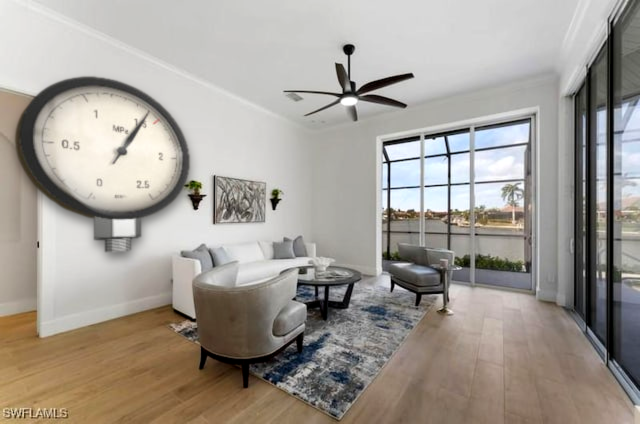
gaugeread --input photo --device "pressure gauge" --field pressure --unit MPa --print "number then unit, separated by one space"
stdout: 1.5 MPa
